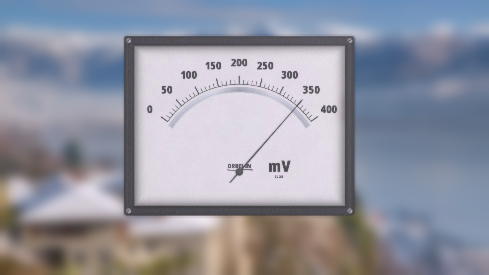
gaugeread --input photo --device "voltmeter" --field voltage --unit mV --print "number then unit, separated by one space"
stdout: 350 mV
